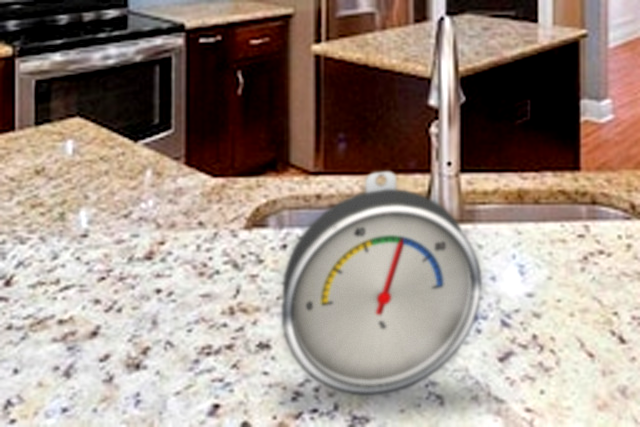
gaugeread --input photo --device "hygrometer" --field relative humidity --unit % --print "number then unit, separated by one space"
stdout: 60 %
